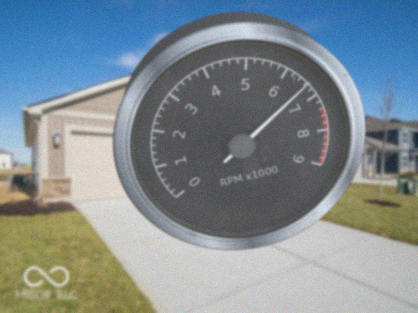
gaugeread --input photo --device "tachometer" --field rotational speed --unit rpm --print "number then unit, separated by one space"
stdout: 6600 rpm
